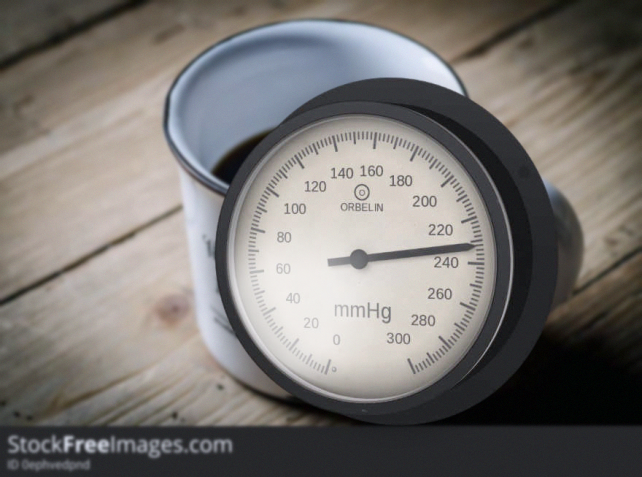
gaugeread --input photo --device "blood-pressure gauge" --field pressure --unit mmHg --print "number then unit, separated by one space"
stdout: 232 mmHg
